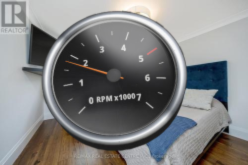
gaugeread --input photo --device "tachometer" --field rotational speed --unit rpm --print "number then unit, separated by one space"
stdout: 1750 rpm
